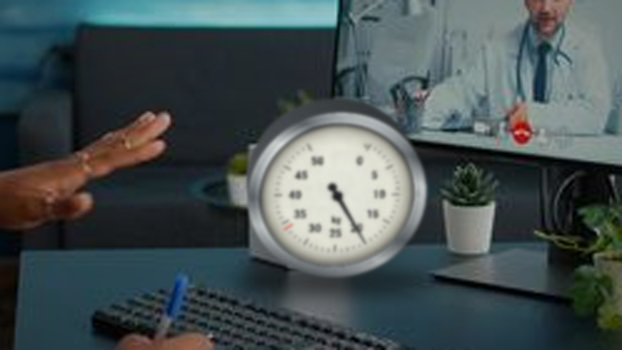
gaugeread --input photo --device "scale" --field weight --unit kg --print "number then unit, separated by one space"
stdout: 20 kg
